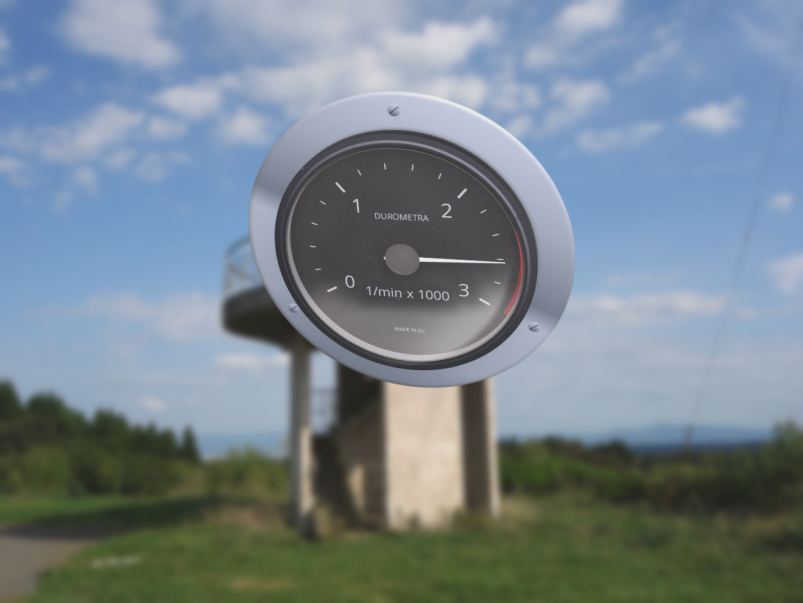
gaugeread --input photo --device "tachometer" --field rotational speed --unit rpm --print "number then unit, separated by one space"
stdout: 2600 rpm
